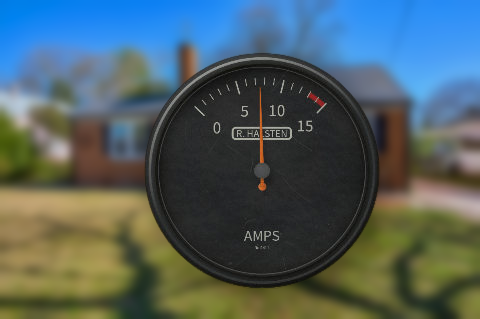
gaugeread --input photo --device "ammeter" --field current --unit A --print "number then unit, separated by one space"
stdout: 7.5 A
